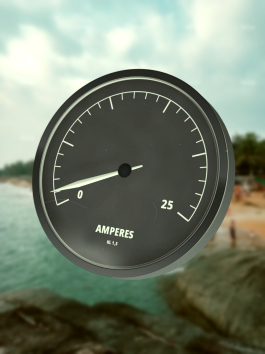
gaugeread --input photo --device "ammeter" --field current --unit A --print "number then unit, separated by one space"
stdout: 1 A
